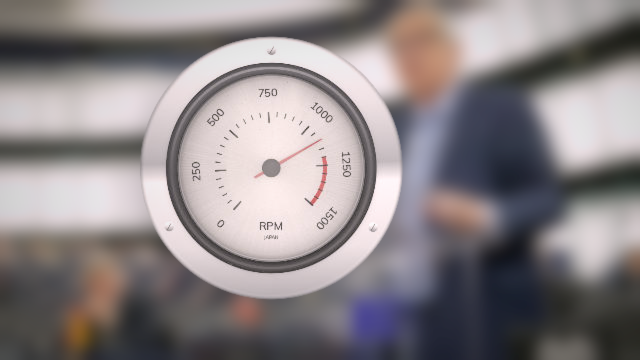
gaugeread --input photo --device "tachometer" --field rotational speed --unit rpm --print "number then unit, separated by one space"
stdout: 1100 rpm
